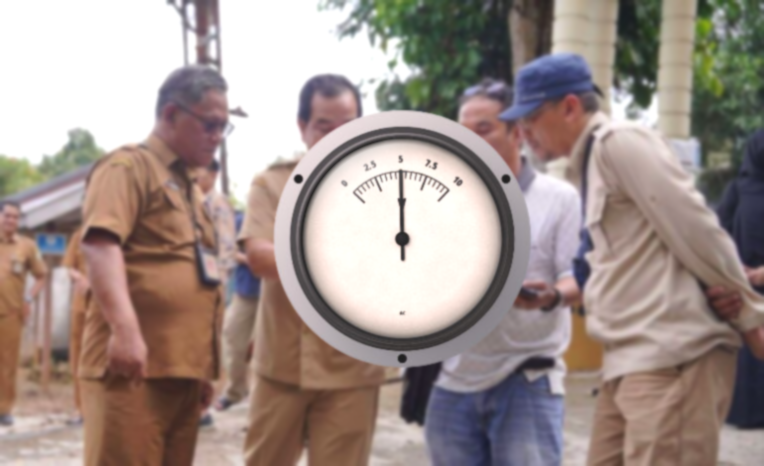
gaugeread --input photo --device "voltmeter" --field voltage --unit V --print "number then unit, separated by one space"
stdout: 5 V
